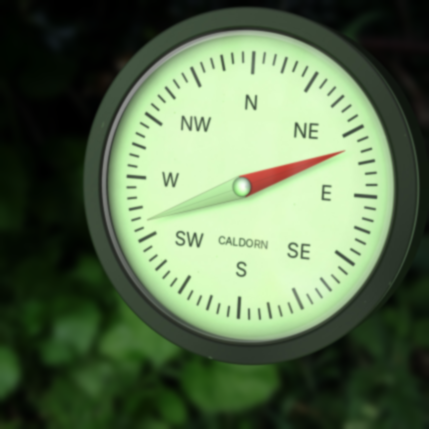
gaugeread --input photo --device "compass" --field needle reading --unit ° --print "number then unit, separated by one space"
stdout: 67.5 °
